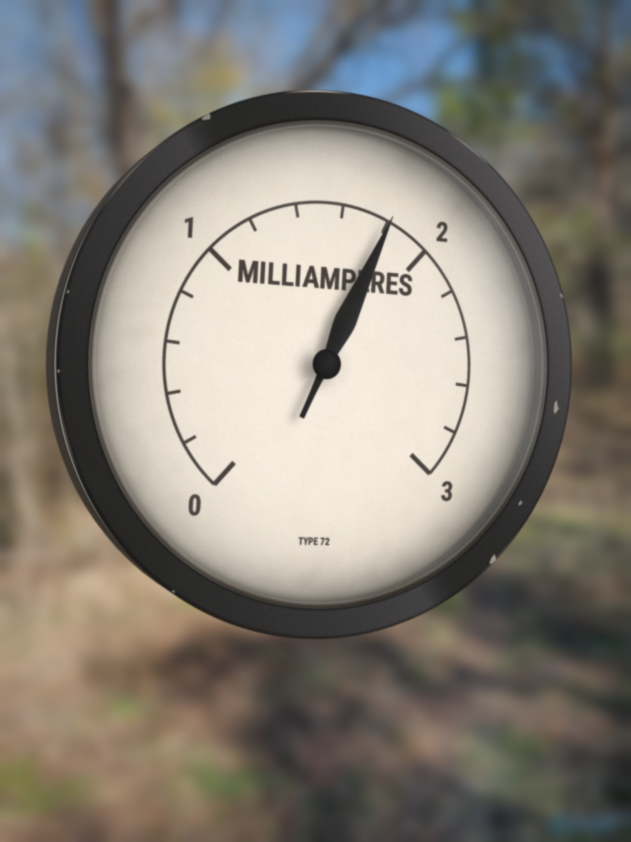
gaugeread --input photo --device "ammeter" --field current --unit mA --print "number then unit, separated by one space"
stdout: 1.8 mA
